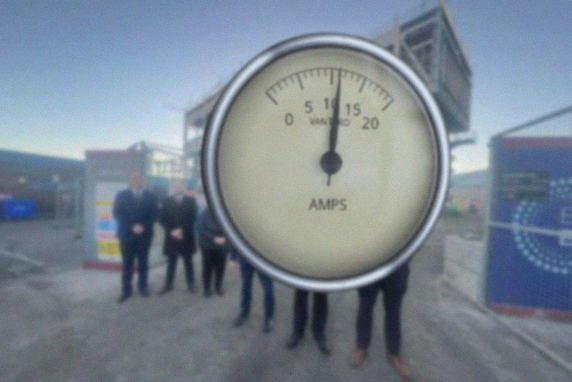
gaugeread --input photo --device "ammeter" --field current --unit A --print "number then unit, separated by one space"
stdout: 11 A
